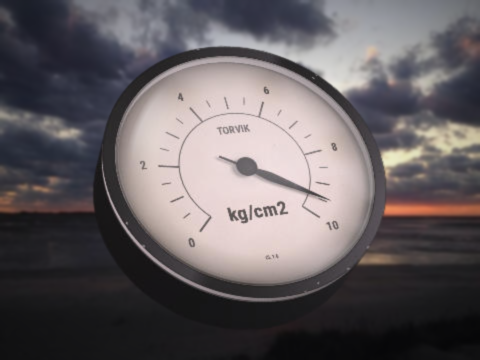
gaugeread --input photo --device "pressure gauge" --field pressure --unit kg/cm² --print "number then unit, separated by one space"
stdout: 9.5 kg/cm²
